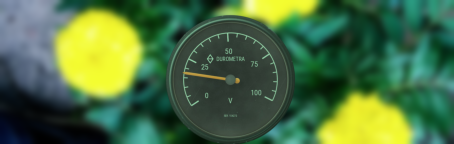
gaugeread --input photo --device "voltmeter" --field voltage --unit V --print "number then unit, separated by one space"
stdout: 17.5 V
